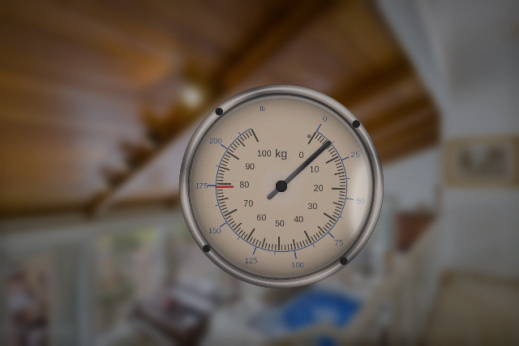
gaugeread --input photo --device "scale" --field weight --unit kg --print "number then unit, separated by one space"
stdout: 5 kg
